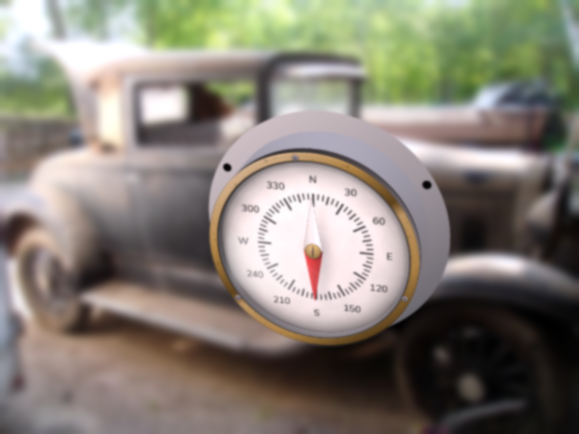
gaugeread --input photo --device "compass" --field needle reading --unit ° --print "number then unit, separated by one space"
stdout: 180 °
